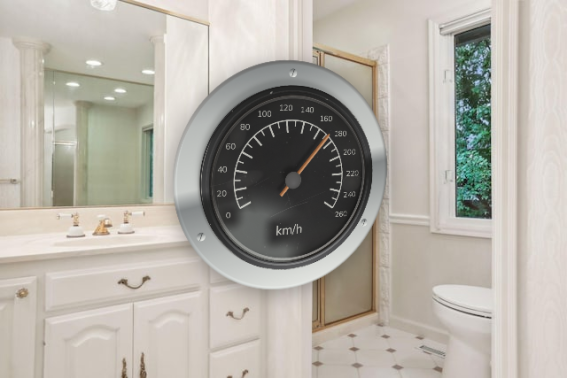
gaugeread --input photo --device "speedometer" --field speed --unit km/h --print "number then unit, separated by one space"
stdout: 170 km/h
